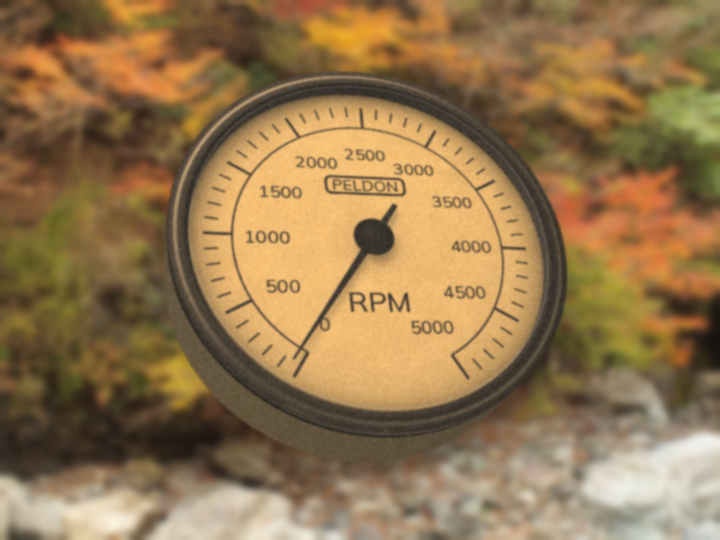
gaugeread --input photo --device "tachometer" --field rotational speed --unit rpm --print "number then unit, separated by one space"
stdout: 50 rpm
